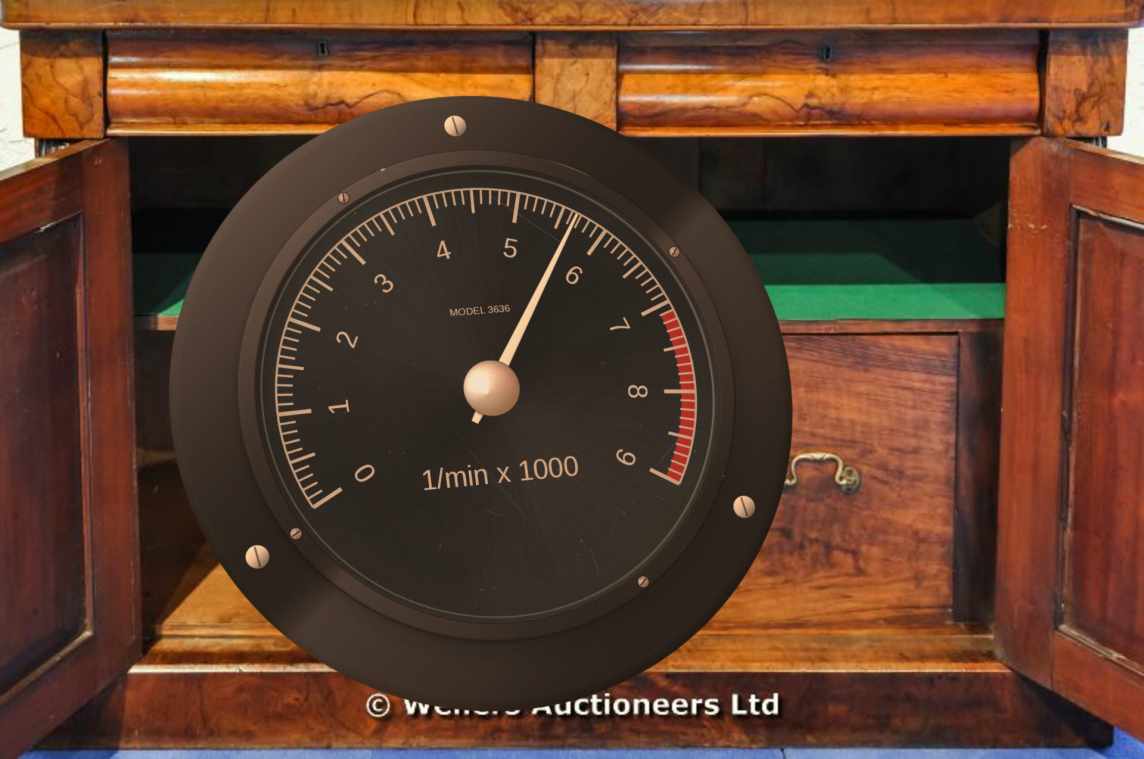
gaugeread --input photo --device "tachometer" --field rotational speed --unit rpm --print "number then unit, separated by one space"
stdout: 5650 rpm
